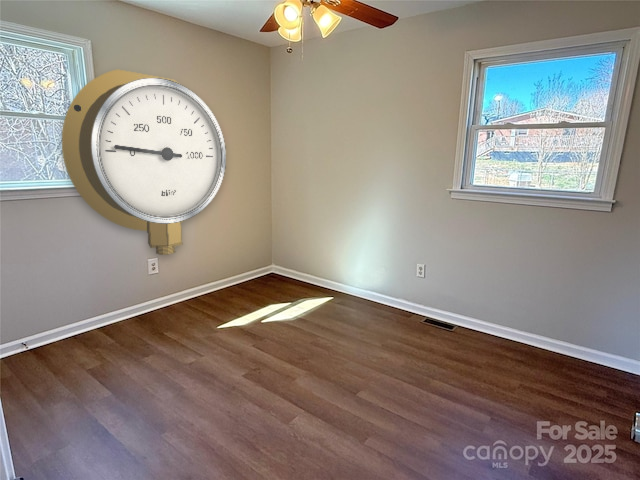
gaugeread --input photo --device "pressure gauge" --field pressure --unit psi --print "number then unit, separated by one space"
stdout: 25 psi
